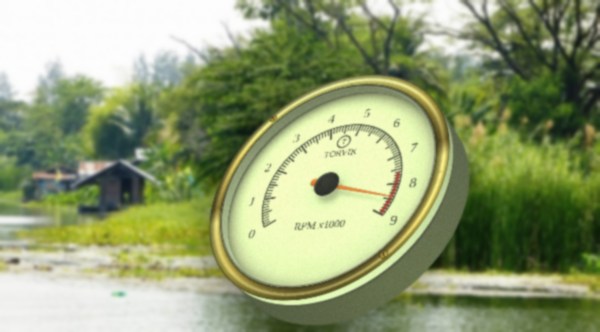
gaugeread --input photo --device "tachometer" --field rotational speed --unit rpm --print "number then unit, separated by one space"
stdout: 8500 rpm
